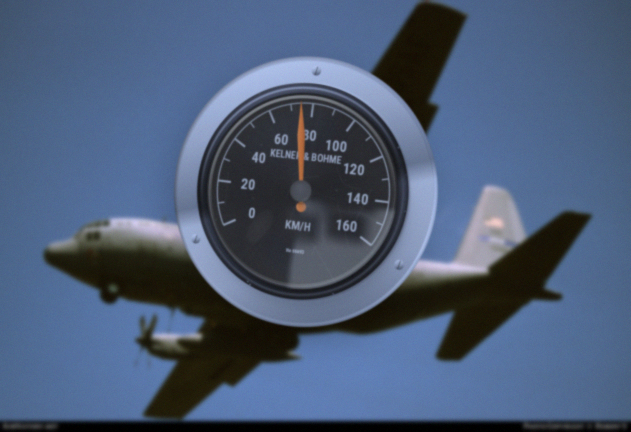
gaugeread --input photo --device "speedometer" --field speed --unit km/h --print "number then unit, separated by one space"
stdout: 75 km/h
